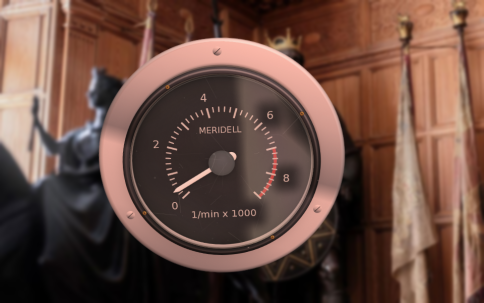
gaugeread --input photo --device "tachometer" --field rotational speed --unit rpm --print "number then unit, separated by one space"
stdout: 400 rpm
